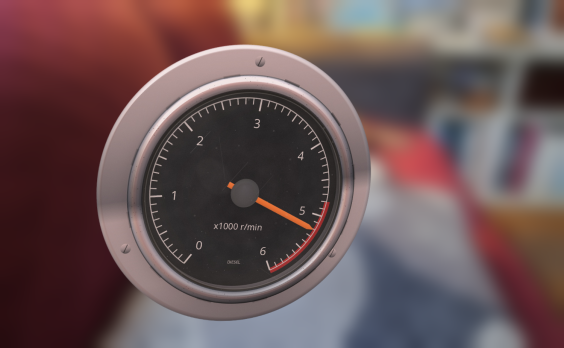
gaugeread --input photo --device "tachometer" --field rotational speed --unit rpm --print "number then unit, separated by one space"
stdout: 5200 rpm
